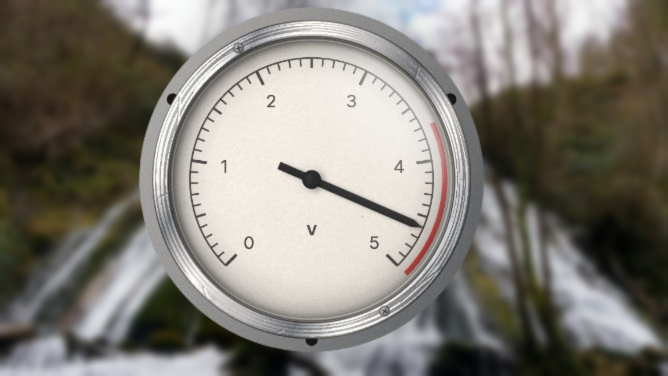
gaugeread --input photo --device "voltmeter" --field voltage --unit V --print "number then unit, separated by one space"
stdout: 4.6 V
